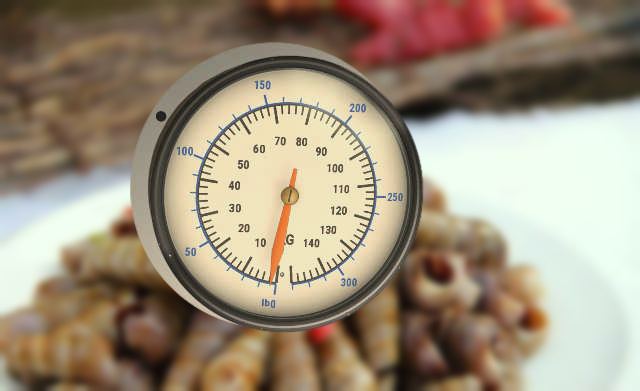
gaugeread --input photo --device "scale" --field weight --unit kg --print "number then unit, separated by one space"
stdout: 2 kg
